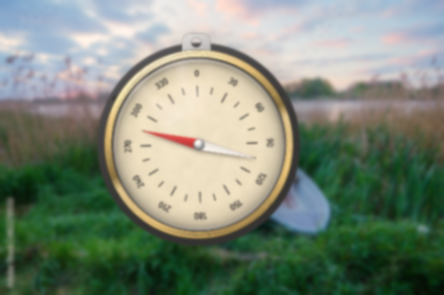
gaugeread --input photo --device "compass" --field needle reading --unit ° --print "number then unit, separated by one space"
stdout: 285 °
